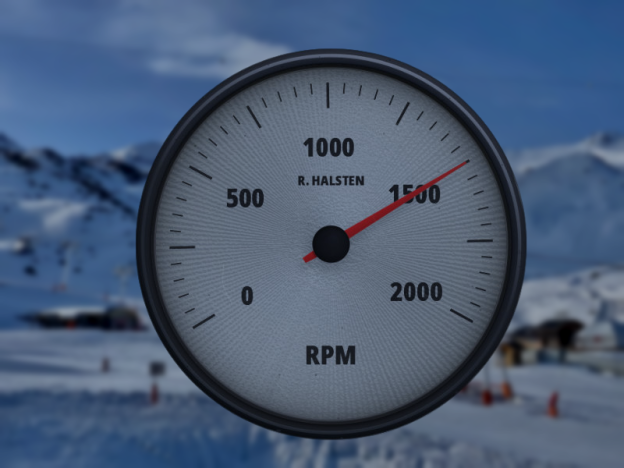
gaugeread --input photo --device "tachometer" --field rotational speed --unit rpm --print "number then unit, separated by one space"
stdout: 1500 rpm
